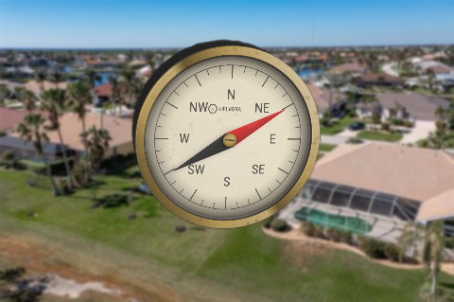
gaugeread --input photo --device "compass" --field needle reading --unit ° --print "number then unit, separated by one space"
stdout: 60 °
